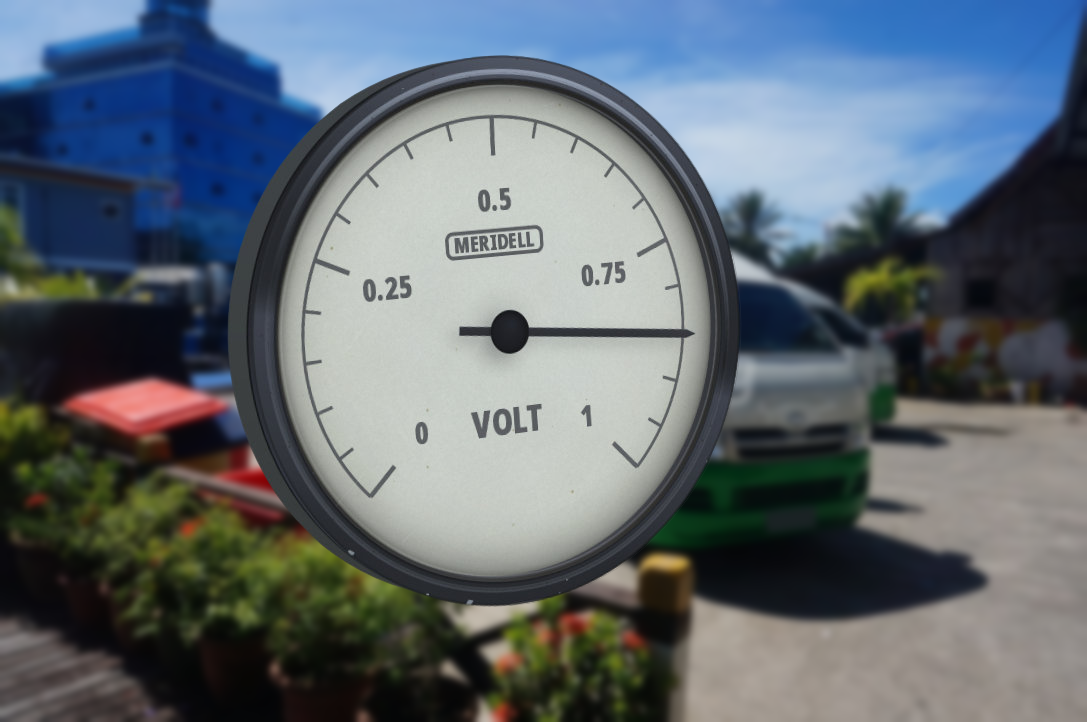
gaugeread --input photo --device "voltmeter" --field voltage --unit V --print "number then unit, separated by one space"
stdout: 0.85 V
